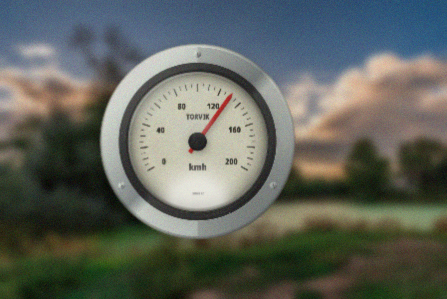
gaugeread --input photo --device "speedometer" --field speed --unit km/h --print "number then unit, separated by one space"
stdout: 130 km/h
